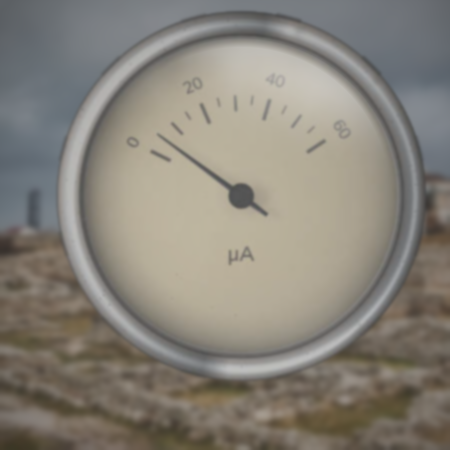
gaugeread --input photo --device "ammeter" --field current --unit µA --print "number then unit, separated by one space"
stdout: 5 µA
